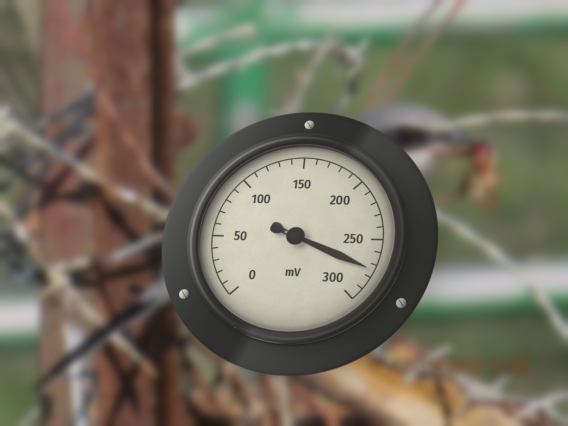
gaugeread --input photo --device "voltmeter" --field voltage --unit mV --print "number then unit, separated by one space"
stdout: 275 mV
